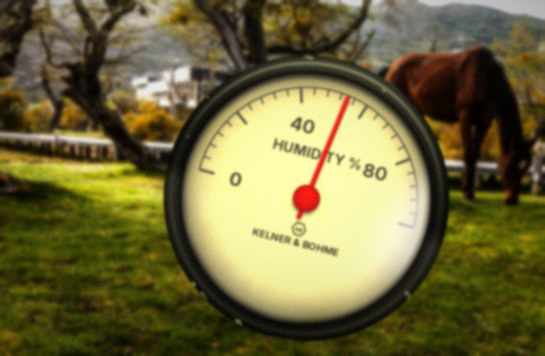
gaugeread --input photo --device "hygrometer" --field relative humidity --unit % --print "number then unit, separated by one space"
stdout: 54 %
